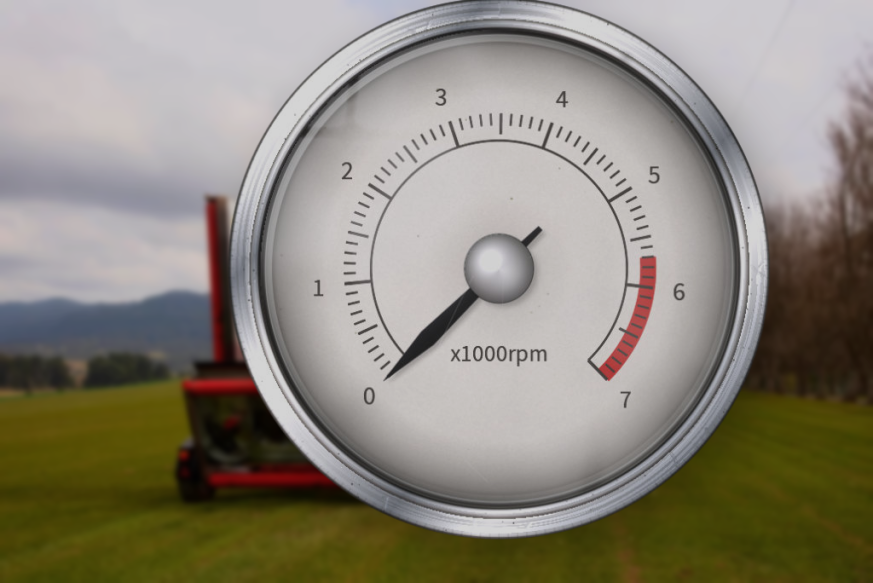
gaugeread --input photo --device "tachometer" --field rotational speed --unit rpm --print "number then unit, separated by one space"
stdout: 0 rpm
